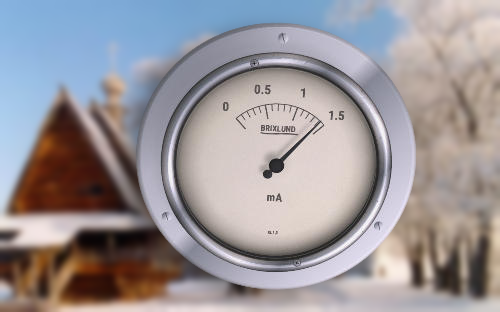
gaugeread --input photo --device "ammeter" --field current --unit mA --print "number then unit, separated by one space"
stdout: 1.4 mA
